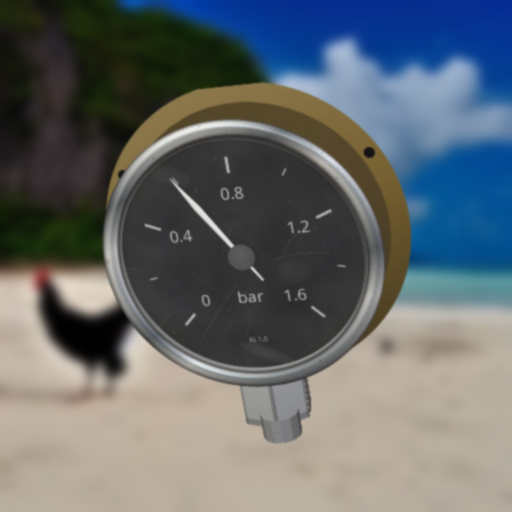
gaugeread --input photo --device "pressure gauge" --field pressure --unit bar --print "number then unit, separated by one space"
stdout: 0.6 bar
